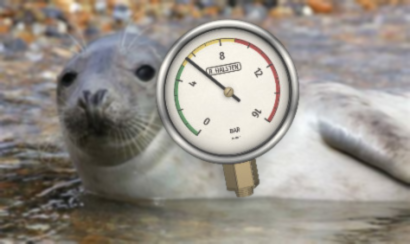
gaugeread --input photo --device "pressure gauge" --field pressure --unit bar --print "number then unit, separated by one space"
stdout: 5.5 bar
